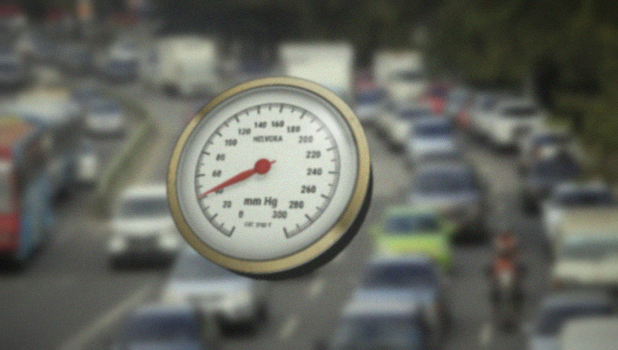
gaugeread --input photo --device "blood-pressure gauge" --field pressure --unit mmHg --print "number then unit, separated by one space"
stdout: 40 mmHg
